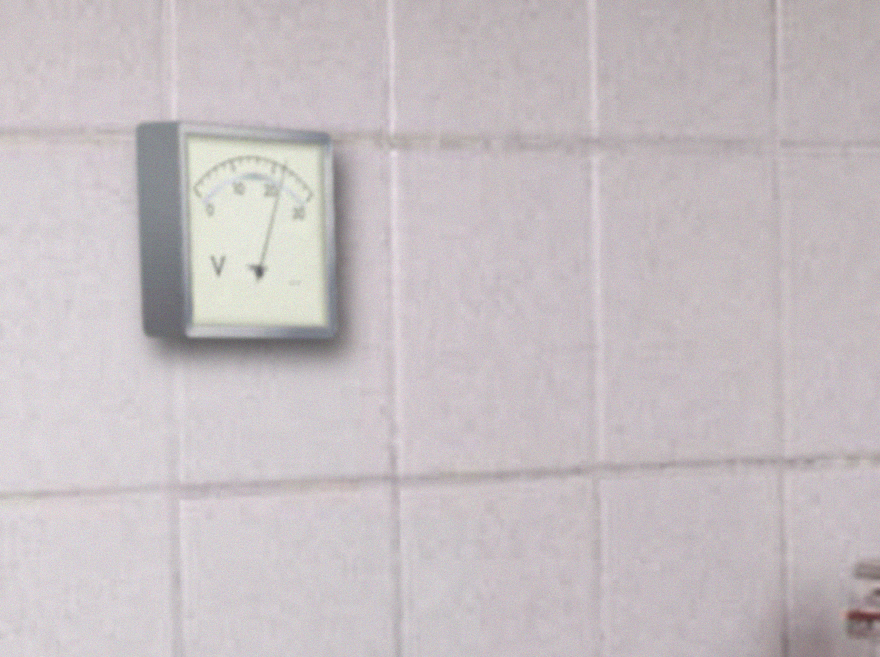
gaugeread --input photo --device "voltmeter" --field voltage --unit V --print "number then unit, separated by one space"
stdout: 22 V
